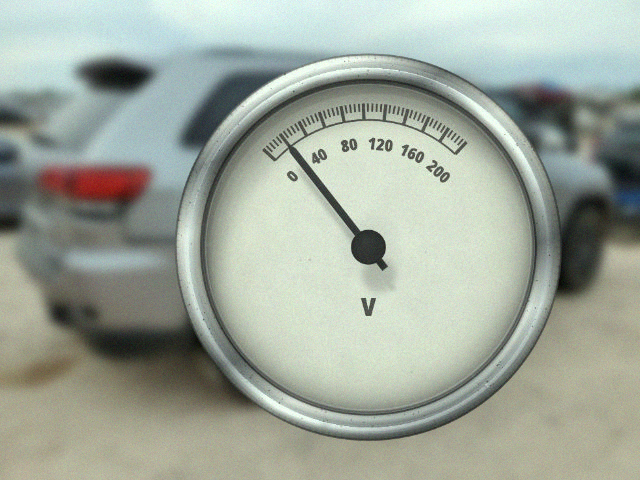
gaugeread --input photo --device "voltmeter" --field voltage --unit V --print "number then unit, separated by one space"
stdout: 20 V
